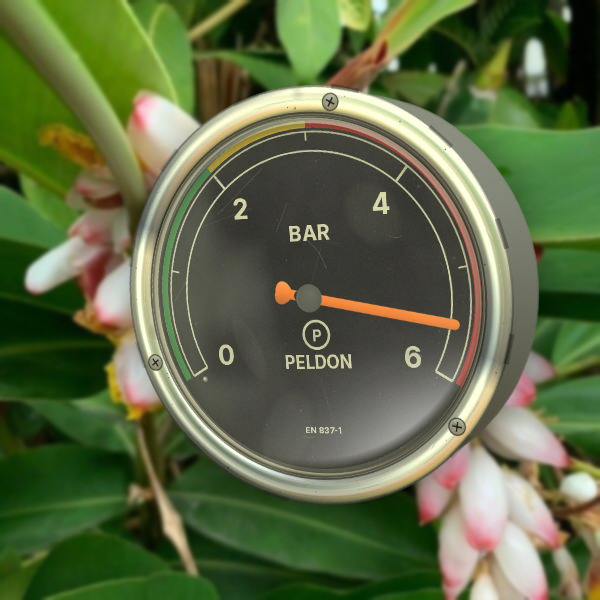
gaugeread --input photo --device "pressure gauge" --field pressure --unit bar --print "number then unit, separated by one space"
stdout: 5.5 bar
